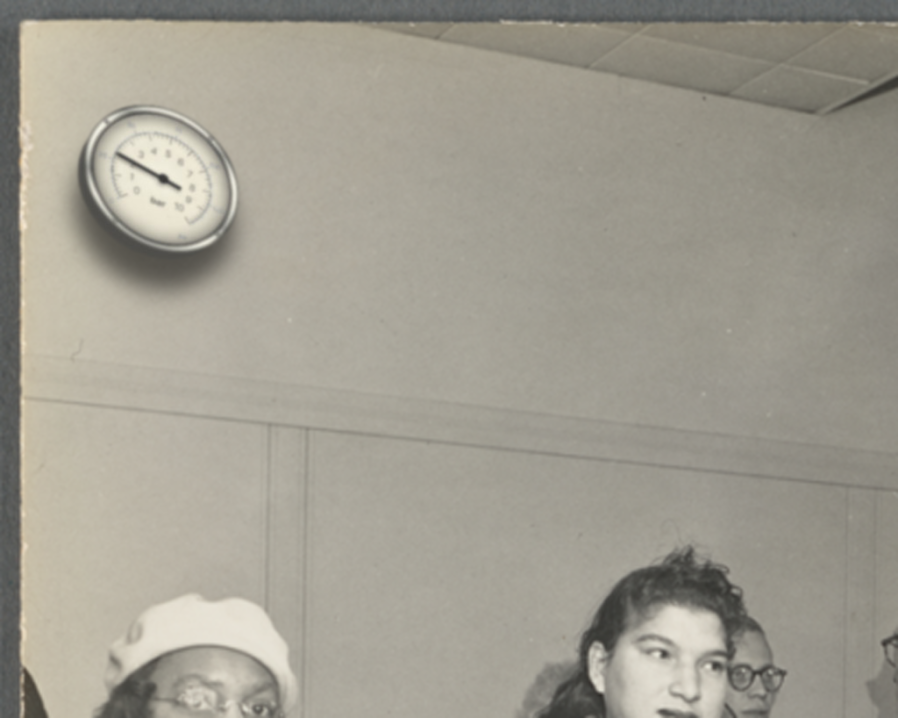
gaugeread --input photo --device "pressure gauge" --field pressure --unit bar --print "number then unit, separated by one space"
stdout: 2 bar
